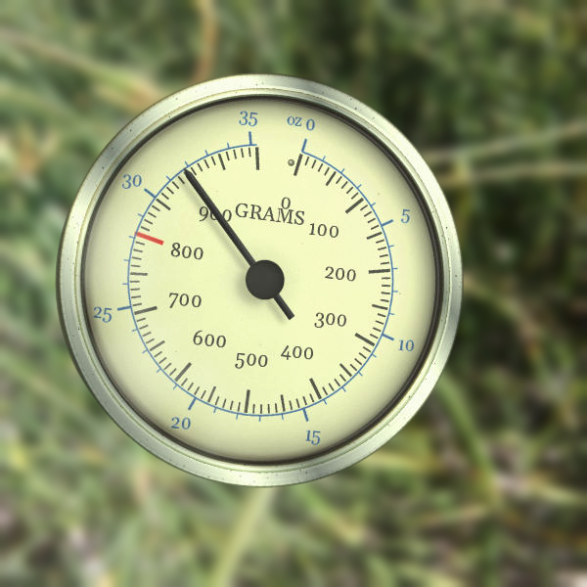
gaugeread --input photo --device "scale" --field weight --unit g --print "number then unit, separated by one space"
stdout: 900 g
